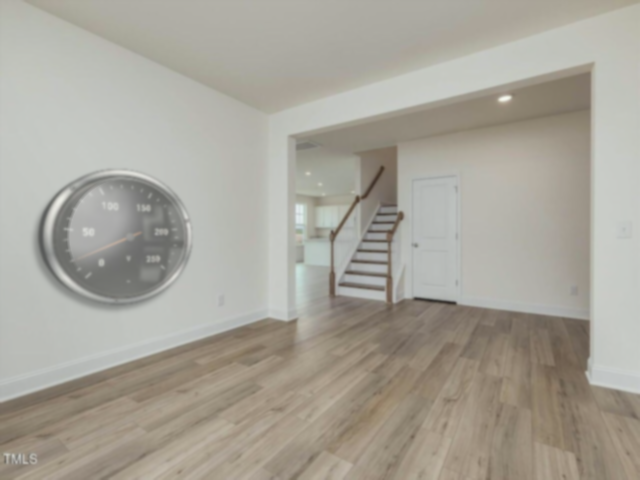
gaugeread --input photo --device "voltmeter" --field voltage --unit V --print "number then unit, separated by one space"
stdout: 20 V
